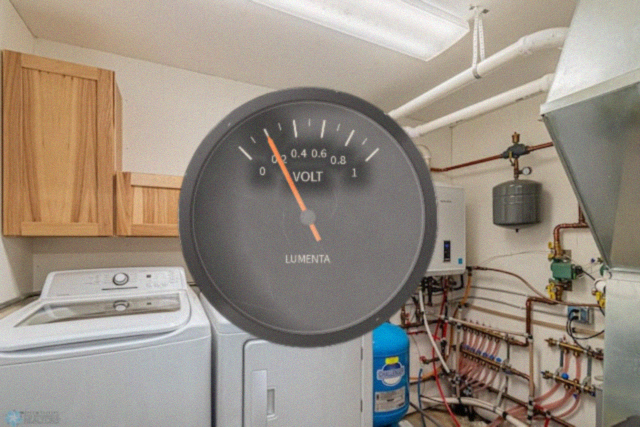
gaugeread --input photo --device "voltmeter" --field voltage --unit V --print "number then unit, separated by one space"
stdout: 0.2 V
